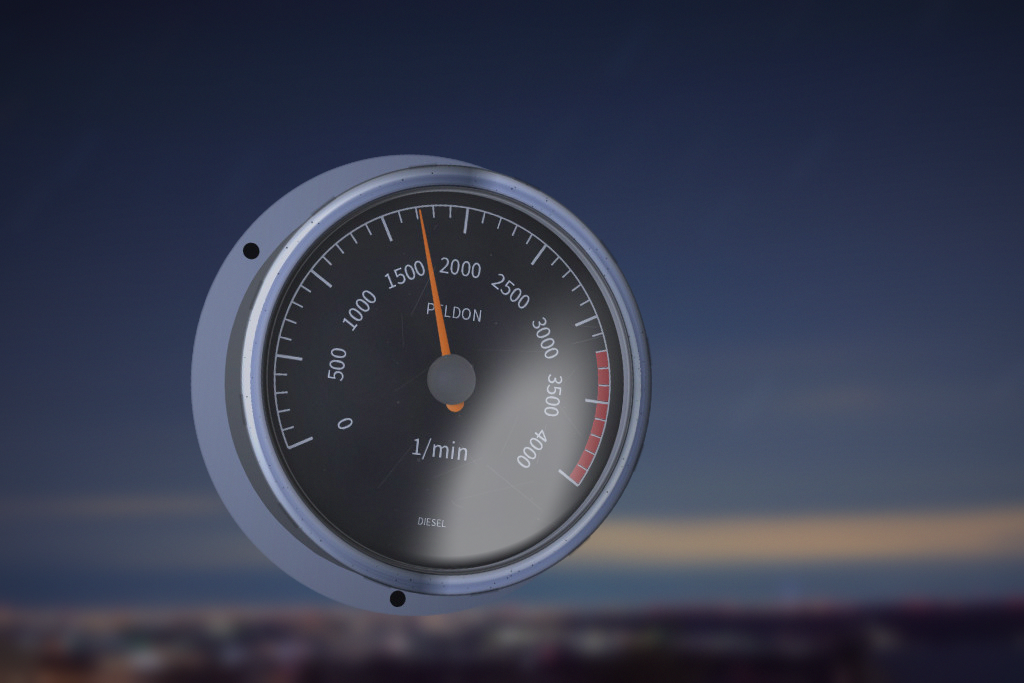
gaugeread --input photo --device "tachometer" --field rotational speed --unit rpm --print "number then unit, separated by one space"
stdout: 1700 rpm
